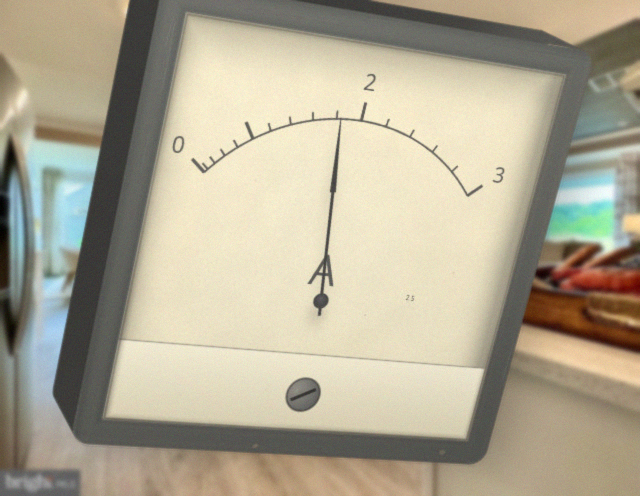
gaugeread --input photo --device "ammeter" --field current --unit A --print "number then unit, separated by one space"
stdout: 1.8 A
